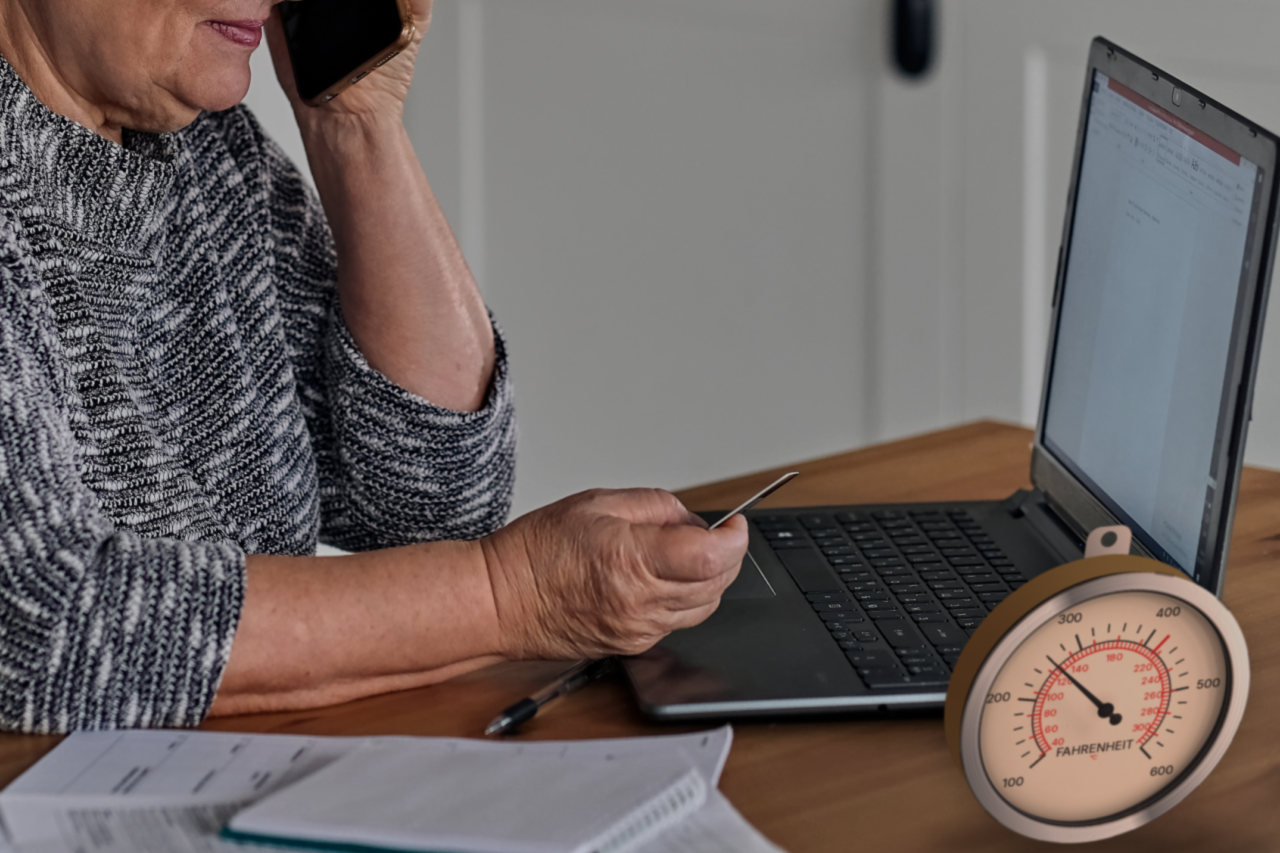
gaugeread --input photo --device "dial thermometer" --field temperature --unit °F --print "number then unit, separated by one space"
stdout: 260 °F
